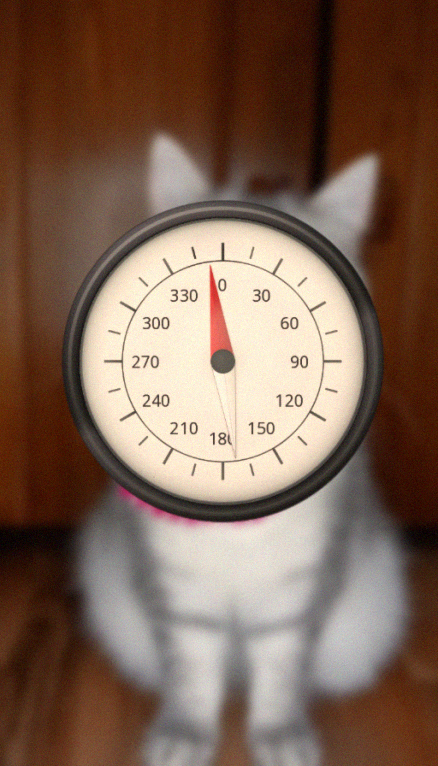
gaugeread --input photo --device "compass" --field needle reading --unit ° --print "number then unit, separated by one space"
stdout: 352.5 °
